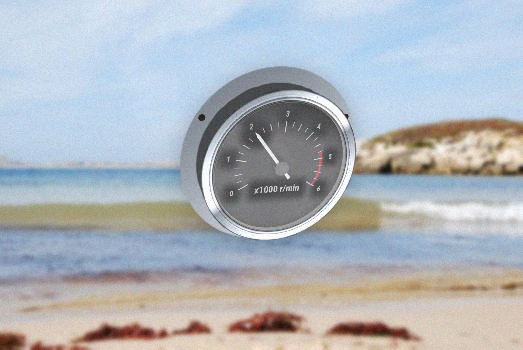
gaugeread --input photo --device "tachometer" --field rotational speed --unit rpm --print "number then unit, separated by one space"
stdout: 2000 rpm
